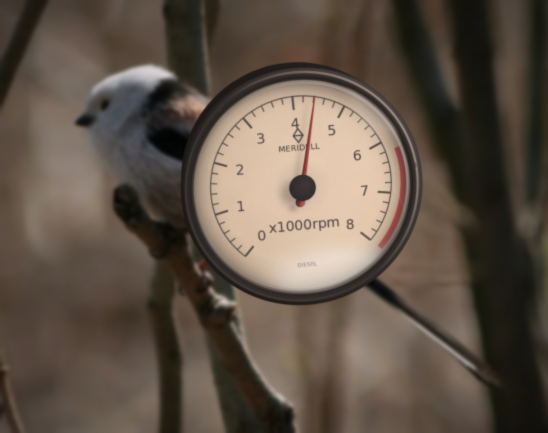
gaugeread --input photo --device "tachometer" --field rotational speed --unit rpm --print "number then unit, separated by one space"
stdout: 4400 rpm
